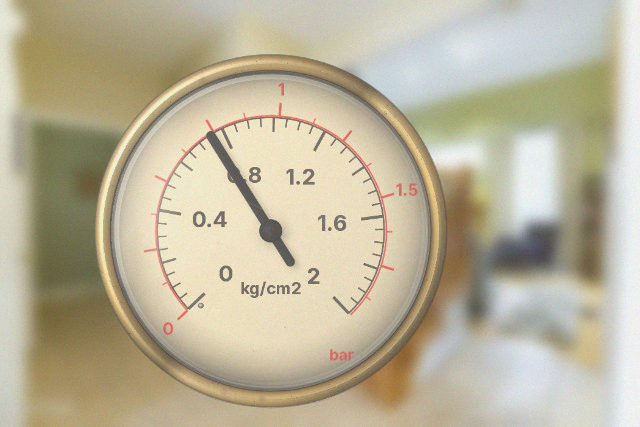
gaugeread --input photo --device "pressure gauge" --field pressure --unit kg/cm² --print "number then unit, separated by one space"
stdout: 0.75 kg/cm²
